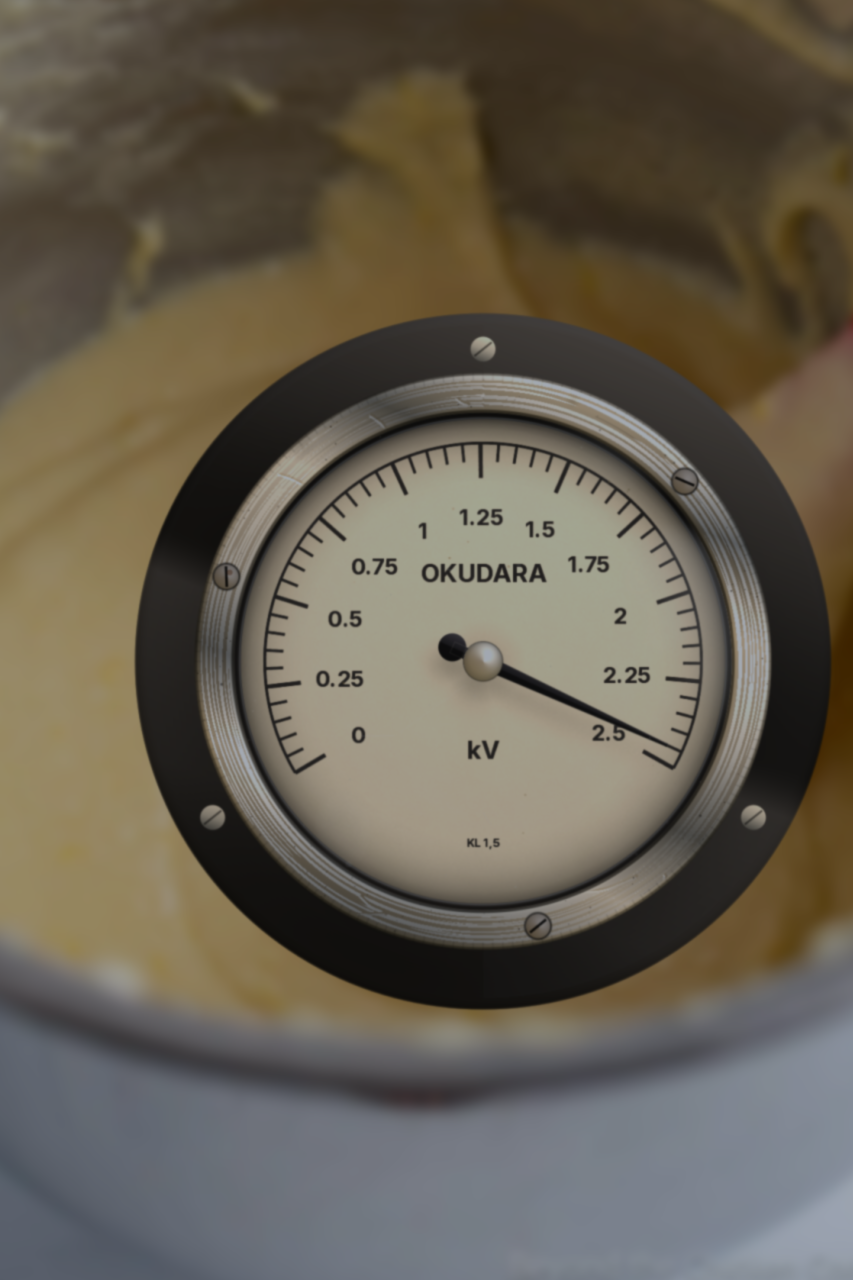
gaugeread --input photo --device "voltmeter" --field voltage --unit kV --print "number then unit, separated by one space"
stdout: 2.45 kV
